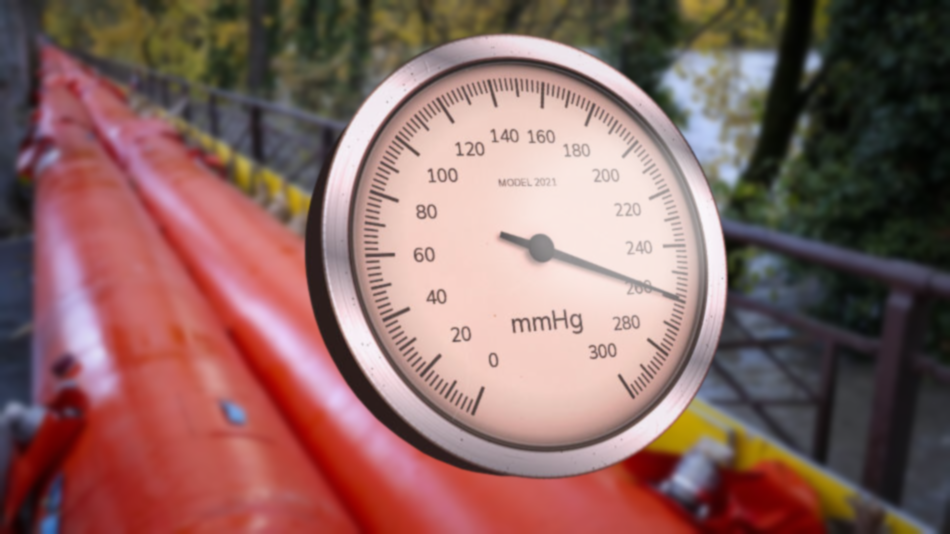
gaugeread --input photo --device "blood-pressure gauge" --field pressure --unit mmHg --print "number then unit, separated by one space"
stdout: 260 mmHg
